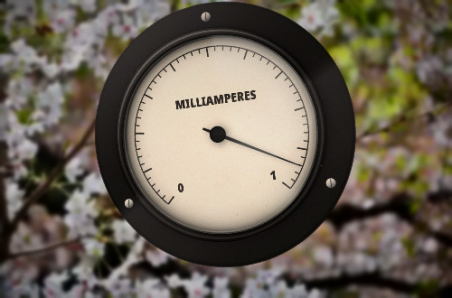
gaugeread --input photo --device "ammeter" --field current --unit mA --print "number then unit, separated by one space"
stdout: 0.94 mA
